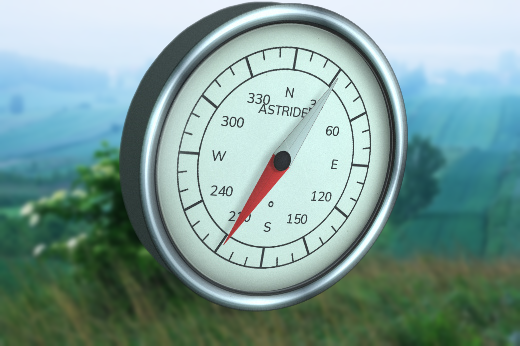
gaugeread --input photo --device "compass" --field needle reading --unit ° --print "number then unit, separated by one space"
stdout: 210 °
